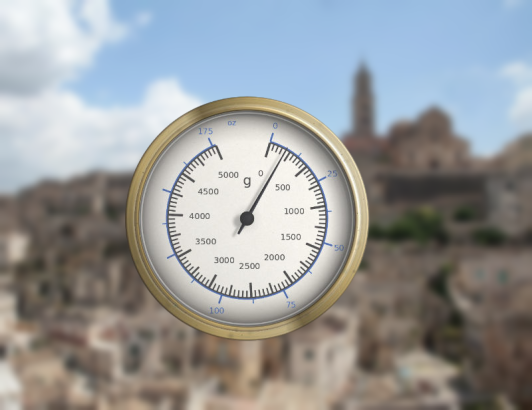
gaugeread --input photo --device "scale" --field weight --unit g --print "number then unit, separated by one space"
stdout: 200 g
